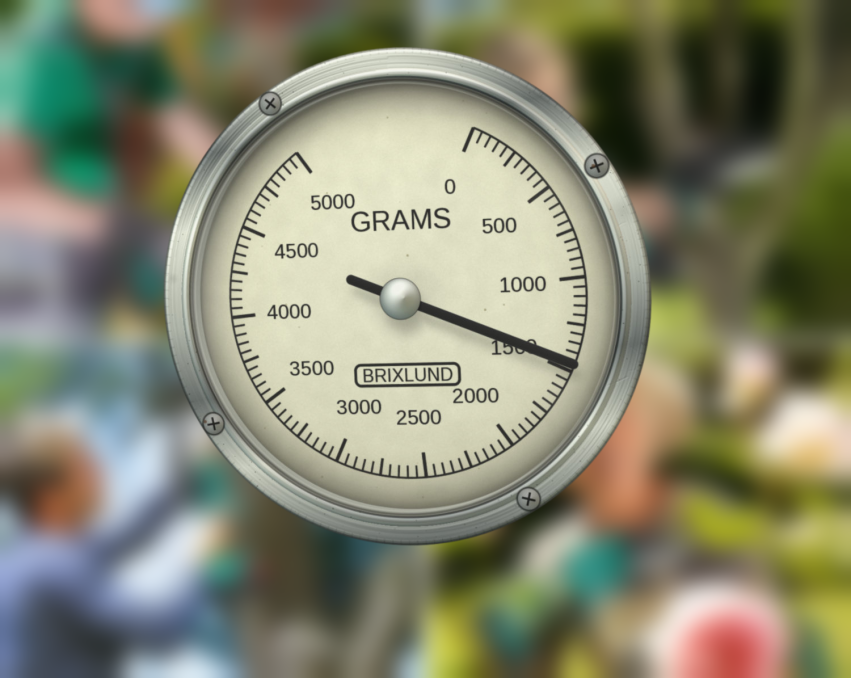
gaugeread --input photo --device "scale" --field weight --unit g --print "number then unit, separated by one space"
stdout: 1450 g
